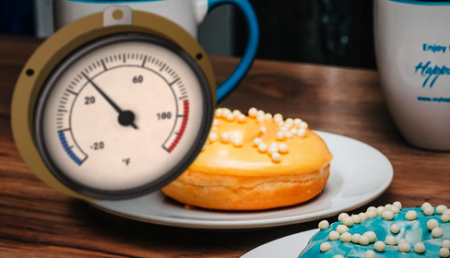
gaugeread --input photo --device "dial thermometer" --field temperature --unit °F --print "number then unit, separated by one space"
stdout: 30 °F
